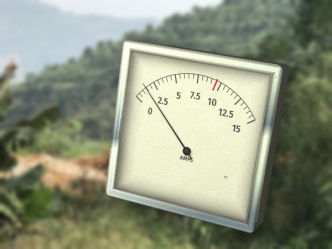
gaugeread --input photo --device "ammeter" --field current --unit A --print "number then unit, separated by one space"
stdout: 1.5 A
